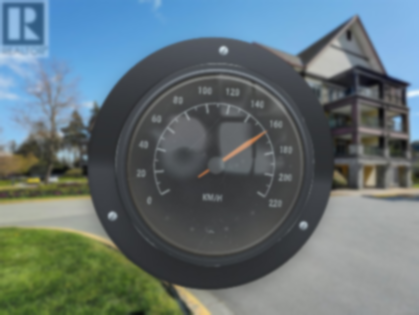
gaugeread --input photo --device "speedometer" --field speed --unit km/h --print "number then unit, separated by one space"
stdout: 160 km/h
